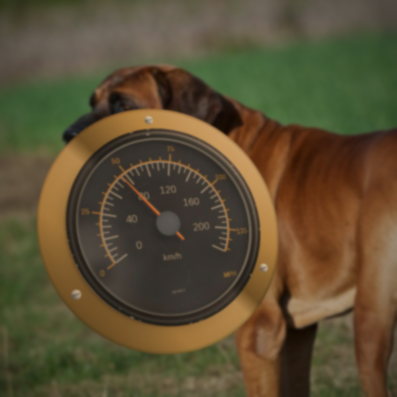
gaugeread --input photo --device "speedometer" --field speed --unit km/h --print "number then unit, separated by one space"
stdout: 75 km/h
